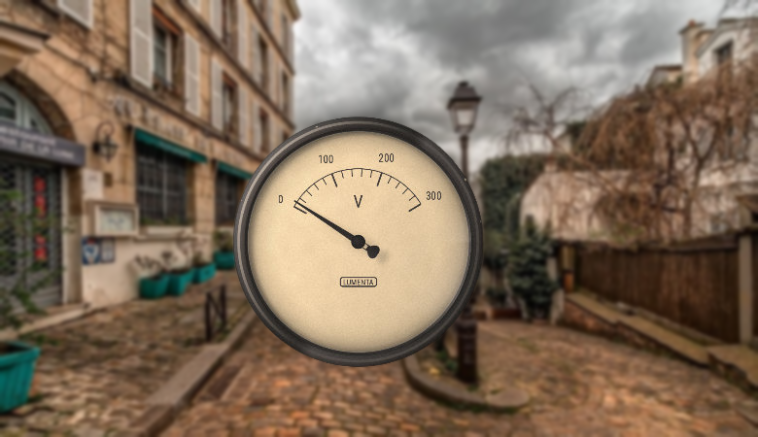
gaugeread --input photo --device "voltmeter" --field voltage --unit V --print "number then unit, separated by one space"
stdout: 10 V
